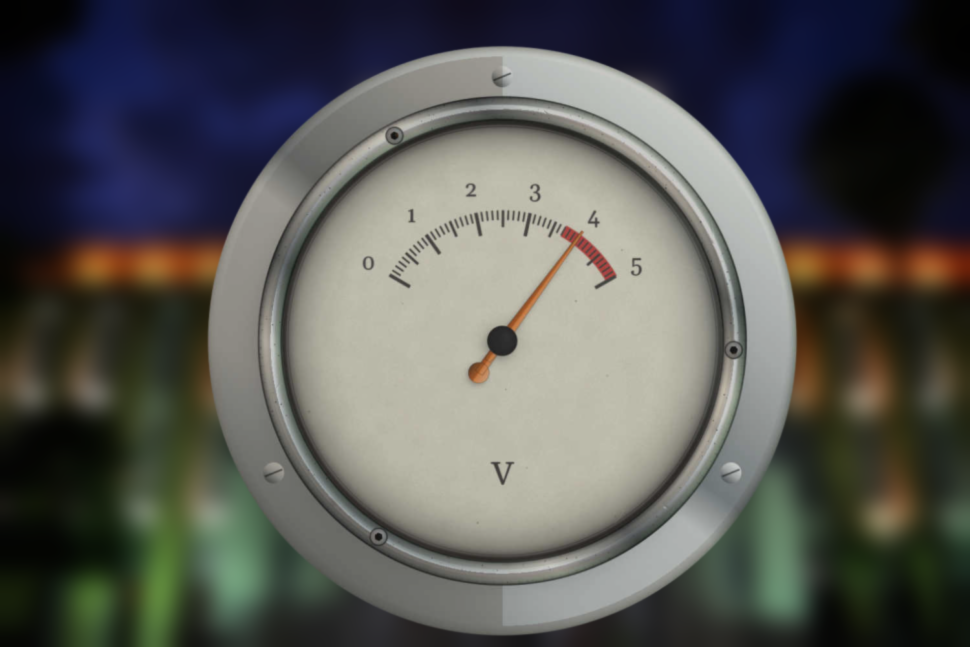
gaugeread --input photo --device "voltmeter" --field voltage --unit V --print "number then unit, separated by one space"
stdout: 4 V
